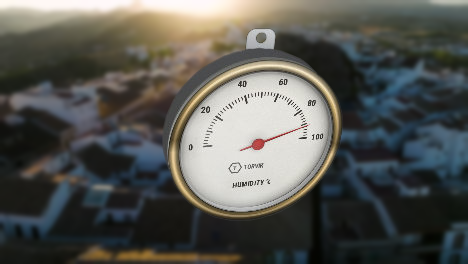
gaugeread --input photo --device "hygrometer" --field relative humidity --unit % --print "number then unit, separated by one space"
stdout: 90 %
